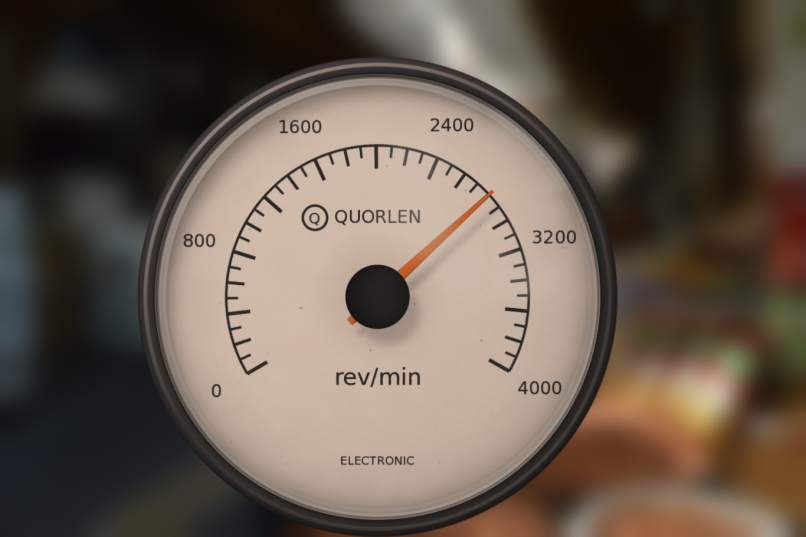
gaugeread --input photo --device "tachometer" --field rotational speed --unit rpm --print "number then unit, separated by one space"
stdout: 2800 rpm
